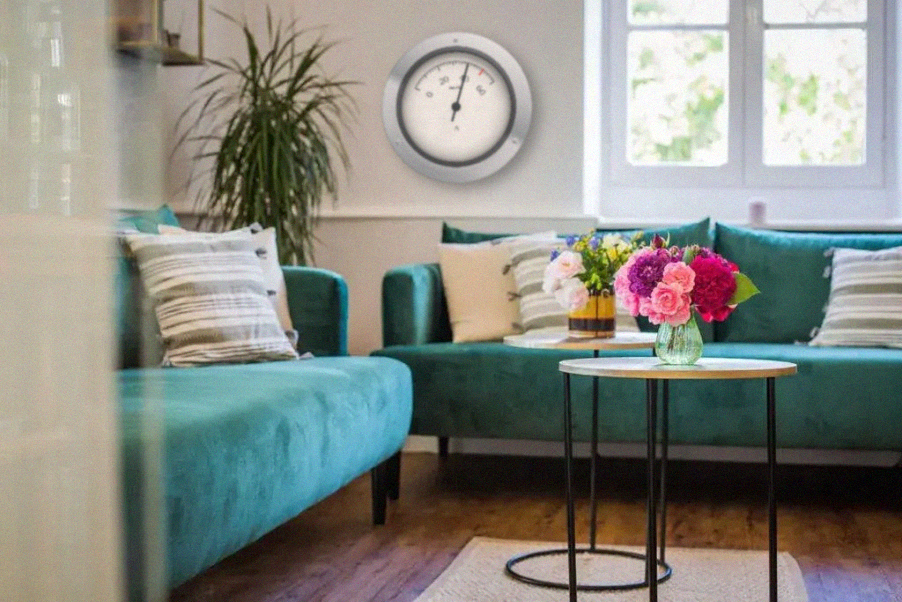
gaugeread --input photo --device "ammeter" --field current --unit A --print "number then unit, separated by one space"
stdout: 40 A
